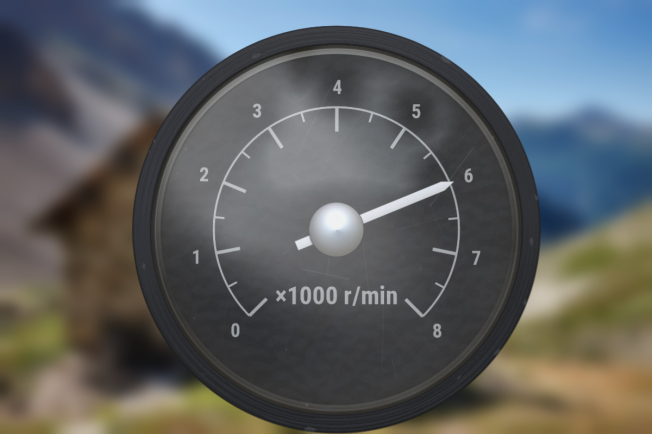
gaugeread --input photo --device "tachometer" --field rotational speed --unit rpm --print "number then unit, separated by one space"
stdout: 6000 rpm
